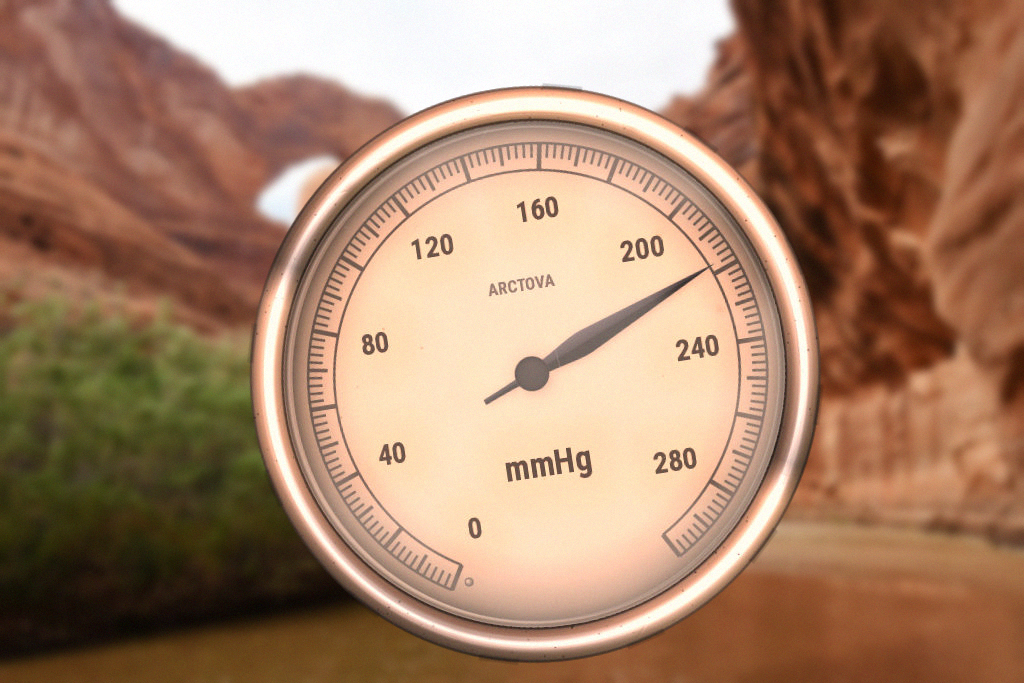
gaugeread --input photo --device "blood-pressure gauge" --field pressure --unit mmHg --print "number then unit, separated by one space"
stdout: 218 mmHg
